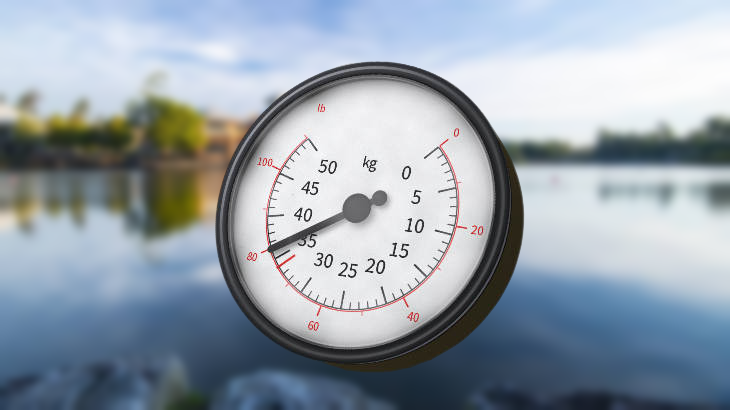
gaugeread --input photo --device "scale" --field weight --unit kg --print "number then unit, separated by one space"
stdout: 36 kg
